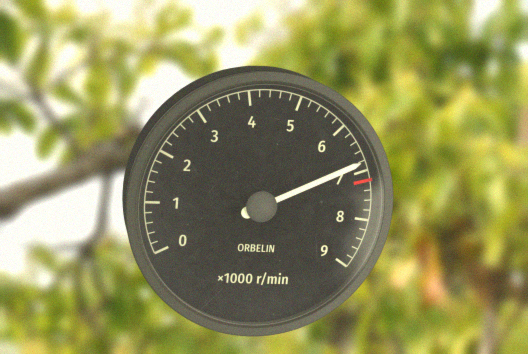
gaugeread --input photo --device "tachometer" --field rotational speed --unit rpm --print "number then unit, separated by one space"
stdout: 6800 rpm
